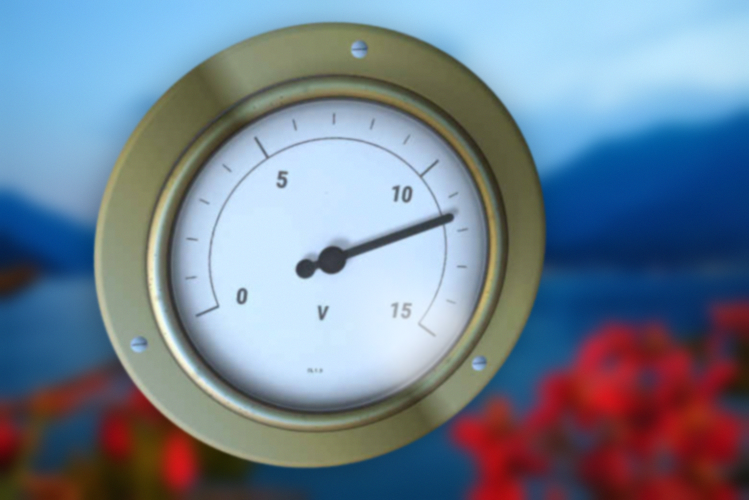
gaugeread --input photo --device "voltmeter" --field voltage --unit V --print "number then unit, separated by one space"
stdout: 11.5 V
